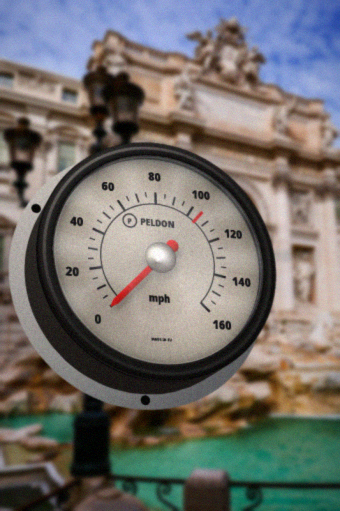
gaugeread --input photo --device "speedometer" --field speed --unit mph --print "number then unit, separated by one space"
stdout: 0 mph
